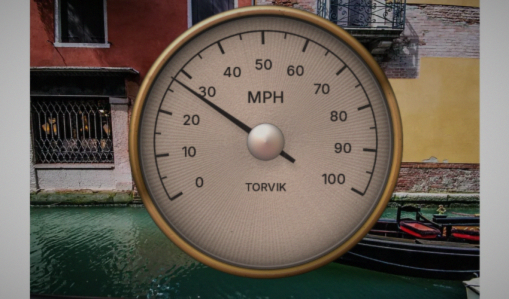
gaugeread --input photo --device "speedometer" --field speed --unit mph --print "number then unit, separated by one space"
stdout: 27.5 mph
